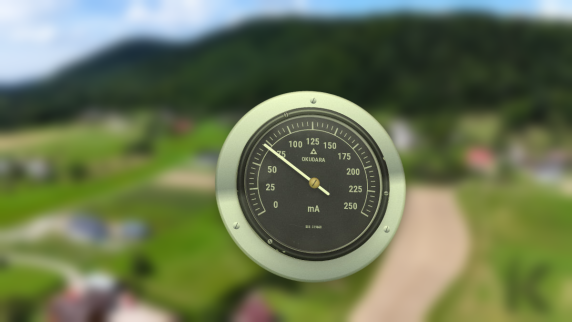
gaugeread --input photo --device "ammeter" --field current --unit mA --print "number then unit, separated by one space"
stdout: 70 mA
